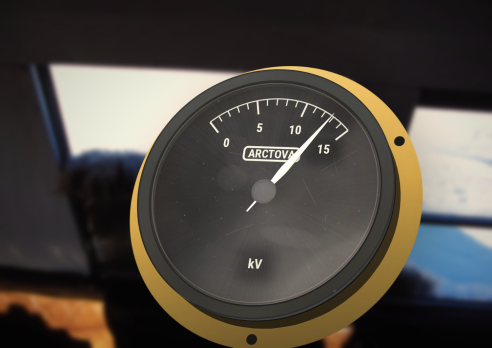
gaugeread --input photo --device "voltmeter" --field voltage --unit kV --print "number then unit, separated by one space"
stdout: 13 kV
